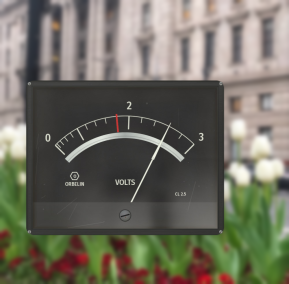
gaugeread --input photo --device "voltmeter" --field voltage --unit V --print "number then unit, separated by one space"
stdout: 2.6 V
